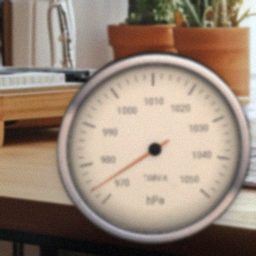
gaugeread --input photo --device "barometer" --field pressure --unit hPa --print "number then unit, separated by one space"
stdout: 974 hPa
